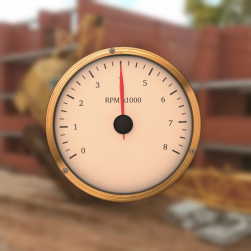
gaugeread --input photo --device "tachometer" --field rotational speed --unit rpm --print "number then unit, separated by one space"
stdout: 4000 rpm
